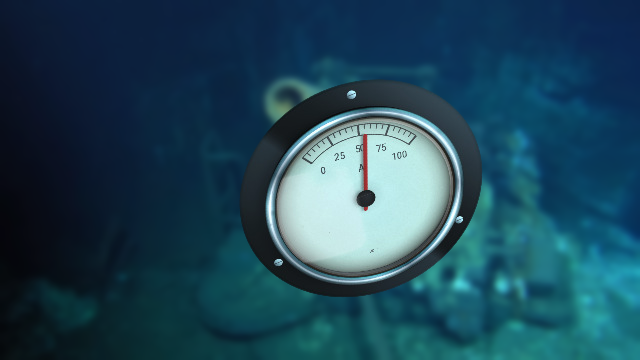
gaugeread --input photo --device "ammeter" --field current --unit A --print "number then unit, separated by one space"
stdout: 55 A
